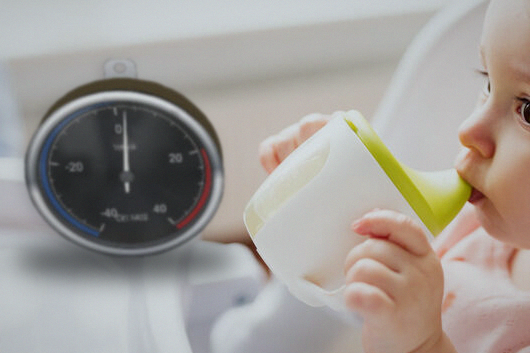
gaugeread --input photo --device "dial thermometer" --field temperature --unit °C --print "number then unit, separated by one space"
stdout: 2 °C
